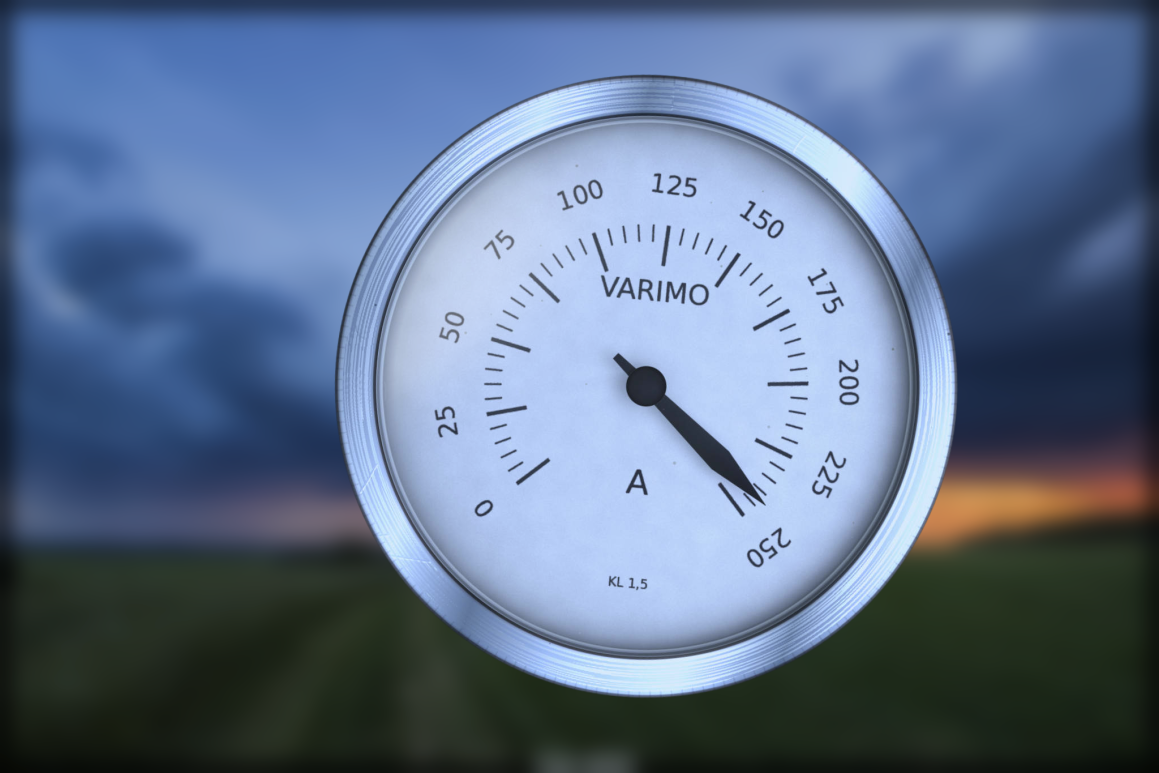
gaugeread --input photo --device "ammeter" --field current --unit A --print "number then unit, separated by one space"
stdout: 242.5 A
